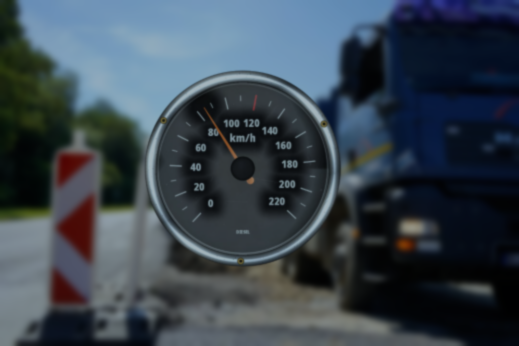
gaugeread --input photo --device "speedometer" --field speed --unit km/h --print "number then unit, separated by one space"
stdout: 85 km/h
